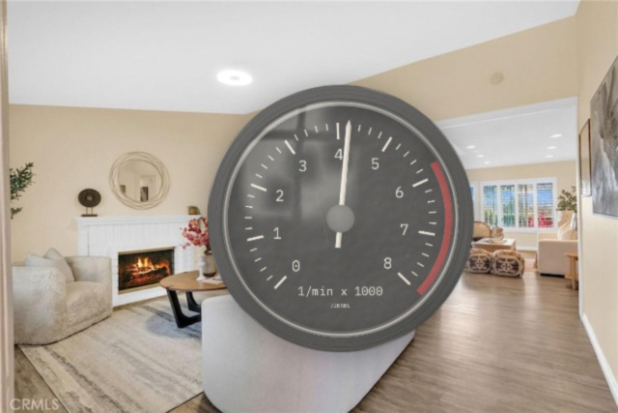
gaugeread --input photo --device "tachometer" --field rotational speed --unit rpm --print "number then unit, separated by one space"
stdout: 4200 rpm
